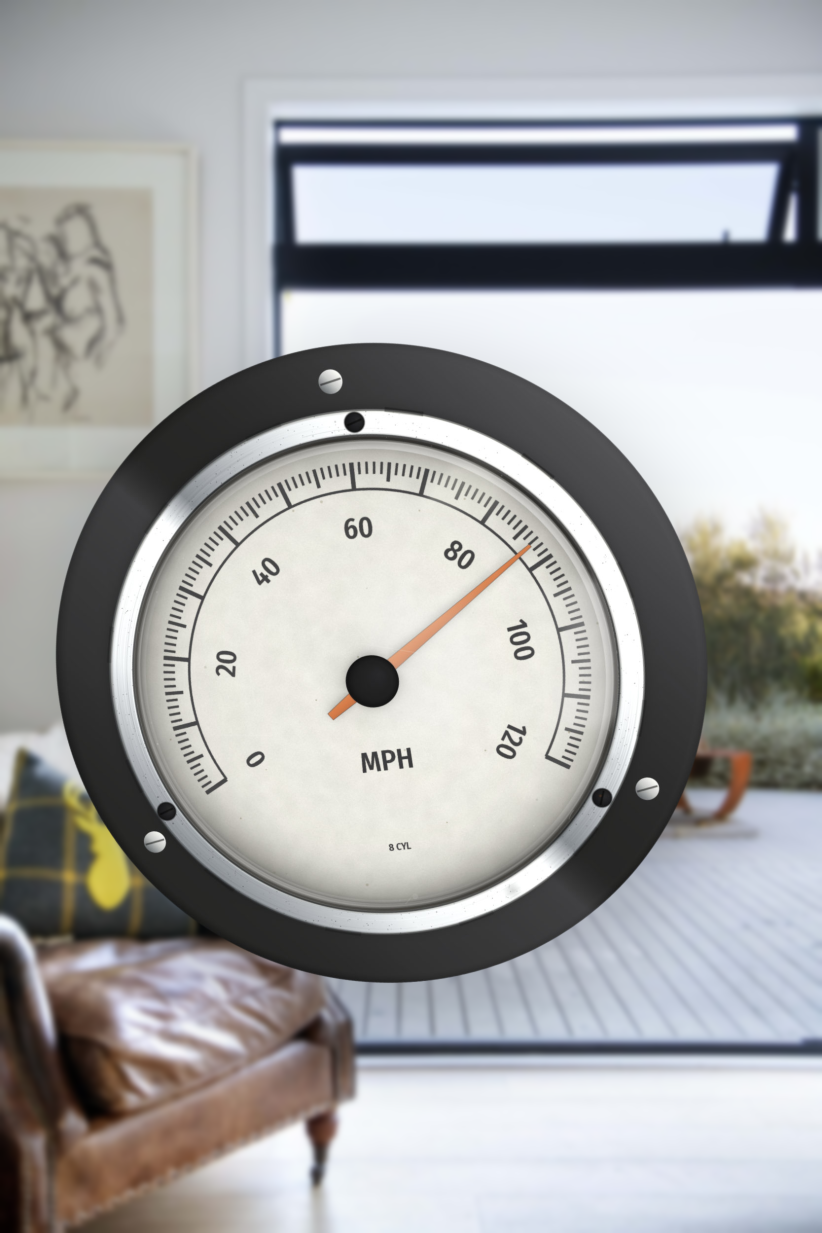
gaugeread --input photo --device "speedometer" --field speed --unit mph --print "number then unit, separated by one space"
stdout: 87 mph
